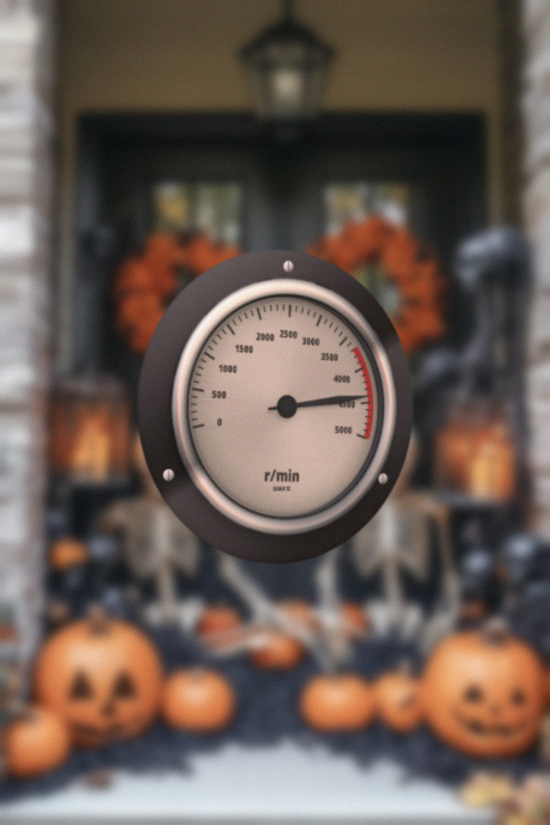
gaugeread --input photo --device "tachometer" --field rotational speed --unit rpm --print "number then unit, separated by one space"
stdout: 4400 rpm
